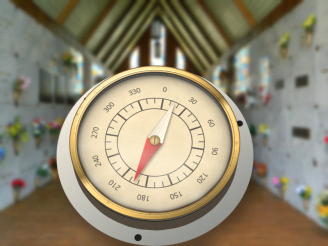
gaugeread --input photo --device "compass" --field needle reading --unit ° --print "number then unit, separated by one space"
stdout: 195 °
